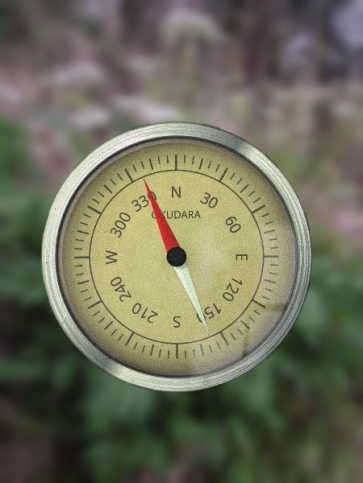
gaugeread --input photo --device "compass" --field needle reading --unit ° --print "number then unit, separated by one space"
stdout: 337.5 °
